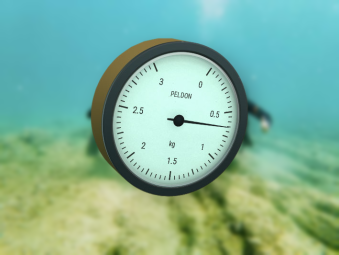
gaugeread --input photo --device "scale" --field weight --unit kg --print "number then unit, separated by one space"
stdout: 0.65 kg
